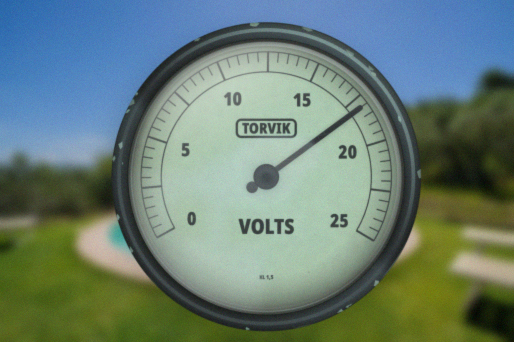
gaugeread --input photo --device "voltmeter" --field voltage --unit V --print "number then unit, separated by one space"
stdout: 18 V
